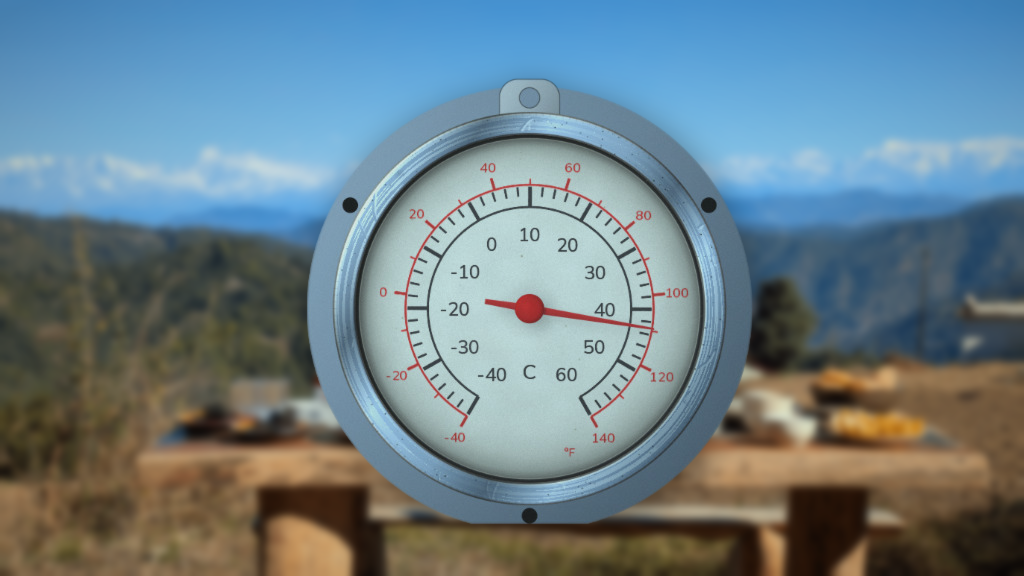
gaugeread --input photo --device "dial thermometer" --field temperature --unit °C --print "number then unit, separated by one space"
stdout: 43 °C
